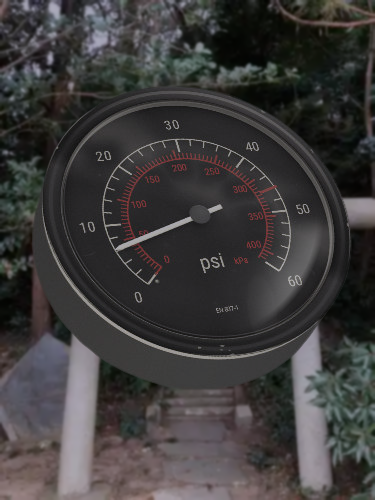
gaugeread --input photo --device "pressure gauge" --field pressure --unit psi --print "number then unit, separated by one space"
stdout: 6 psi
